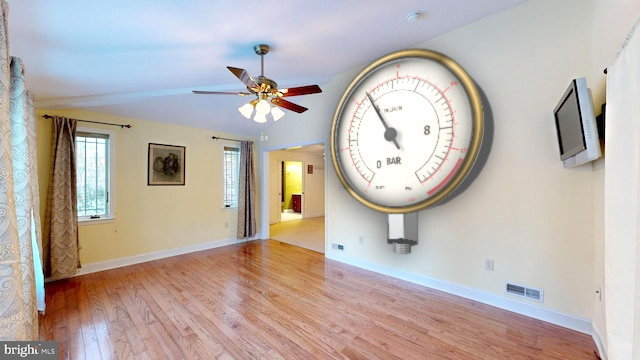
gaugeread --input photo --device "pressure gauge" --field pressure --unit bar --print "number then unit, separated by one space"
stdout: 4 bar
